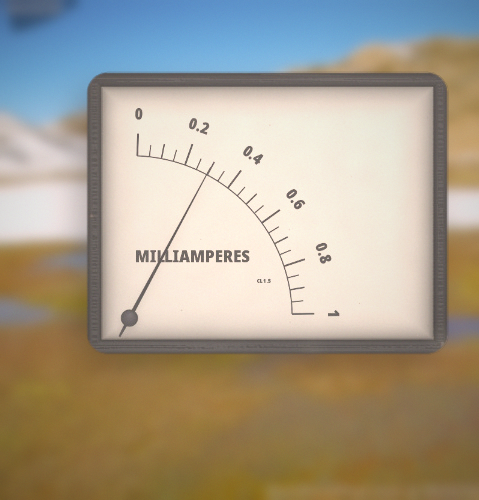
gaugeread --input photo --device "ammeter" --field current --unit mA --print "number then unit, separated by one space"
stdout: 0.3 mA
